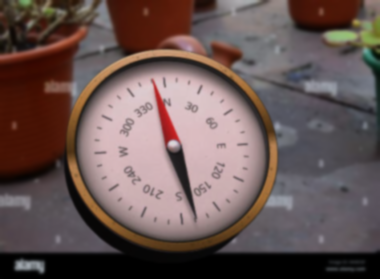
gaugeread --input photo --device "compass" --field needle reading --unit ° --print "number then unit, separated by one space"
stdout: 350 °
